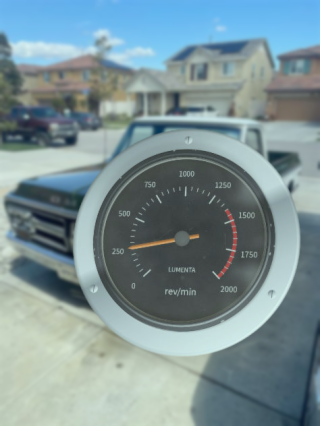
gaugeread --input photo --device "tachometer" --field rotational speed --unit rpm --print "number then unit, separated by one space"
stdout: 250 rpm
